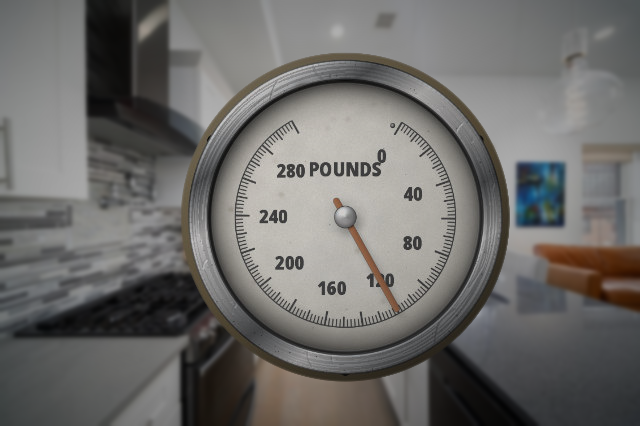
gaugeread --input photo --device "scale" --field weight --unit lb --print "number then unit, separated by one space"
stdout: 120 lb
